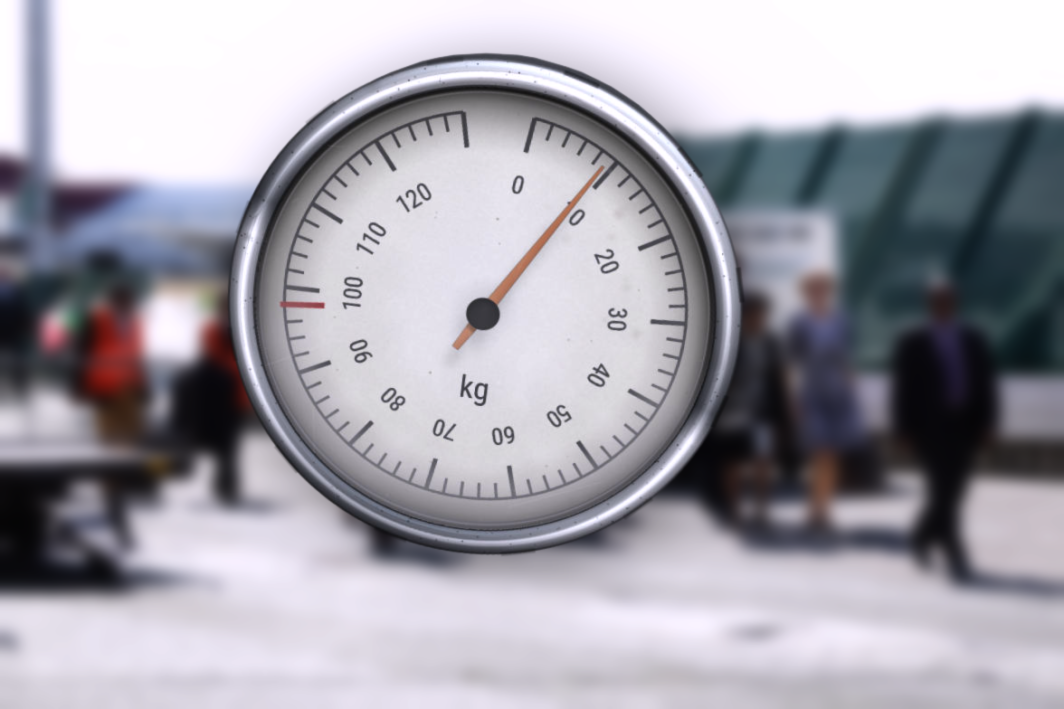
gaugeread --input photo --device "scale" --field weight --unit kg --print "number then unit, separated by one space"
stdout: 9 kg
